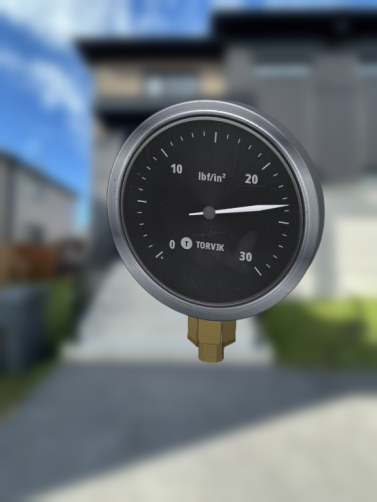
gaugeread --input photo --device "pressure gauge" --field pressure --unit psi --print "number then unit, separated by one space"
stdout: 23.5 psi
